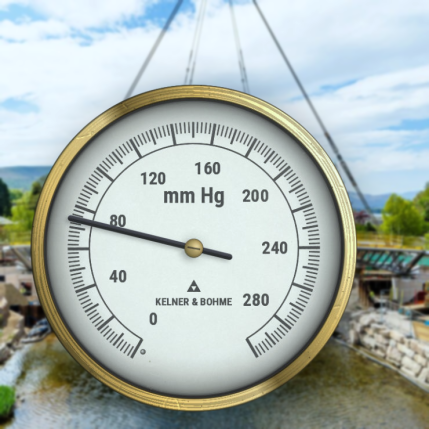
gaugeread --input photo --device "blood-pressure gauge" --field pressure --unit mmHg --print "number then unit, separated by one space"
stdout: 74 mmHg
